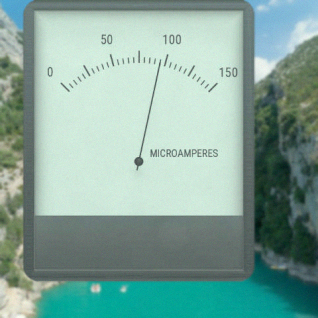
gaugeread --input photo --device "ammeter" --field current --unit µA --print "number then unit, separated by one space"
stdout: 95 µA
